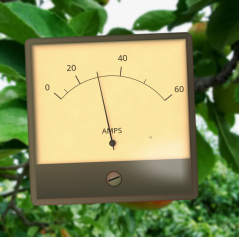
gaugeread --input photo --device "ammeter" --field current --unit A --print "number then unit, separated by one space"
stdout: 30 A
